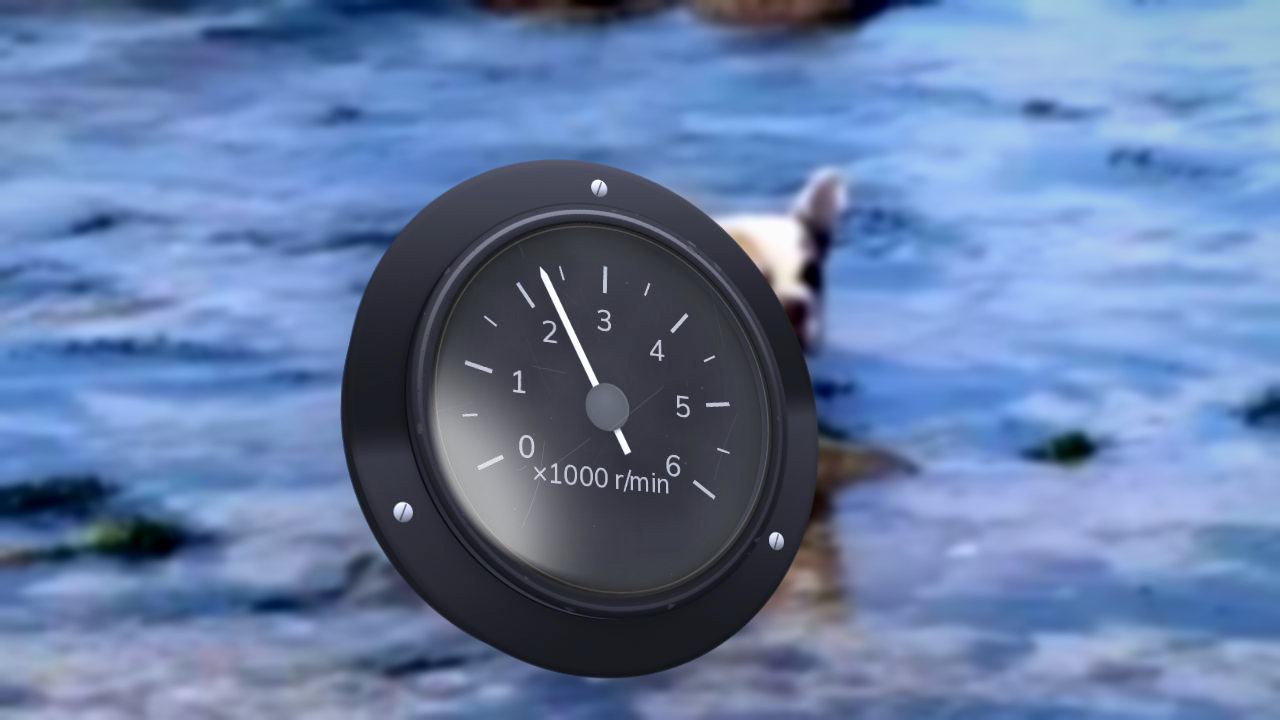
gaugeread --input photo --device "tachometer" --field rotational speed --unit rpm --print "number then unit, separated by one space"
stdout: 2250 rpm
